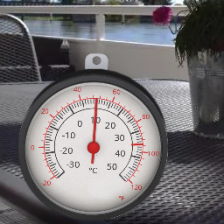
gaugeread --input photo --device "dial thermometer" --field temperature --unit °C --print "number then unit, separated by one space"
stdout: 10 °C
